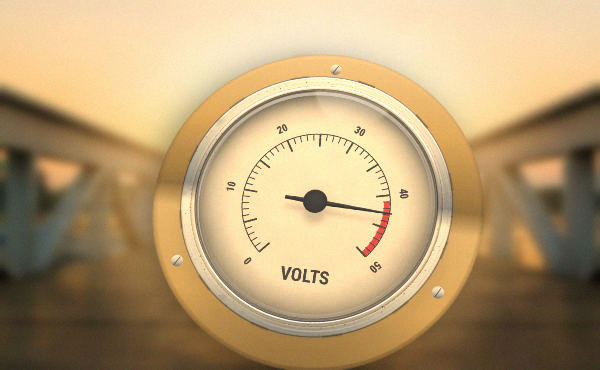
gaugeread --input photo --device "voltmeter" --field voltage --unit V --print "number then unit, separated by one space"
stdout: 43 V
